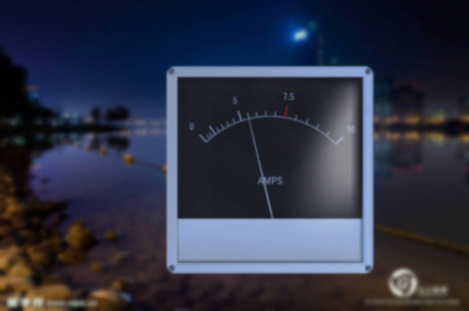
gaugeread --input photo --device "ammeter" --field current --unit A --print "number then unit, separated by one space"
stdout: 5.5 A
